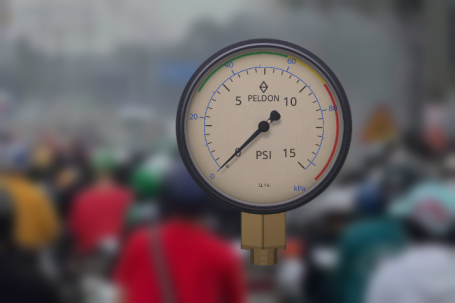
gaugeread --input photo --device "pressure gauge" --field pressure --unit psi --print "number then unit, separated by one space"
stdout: 0 psi
